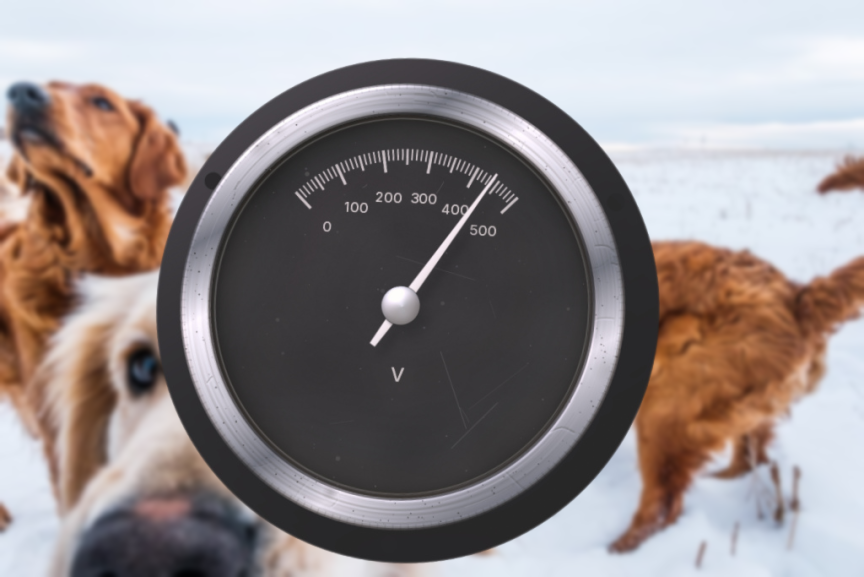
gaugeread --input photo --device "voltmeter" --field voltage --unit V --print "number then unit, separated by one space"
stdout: 440 V
